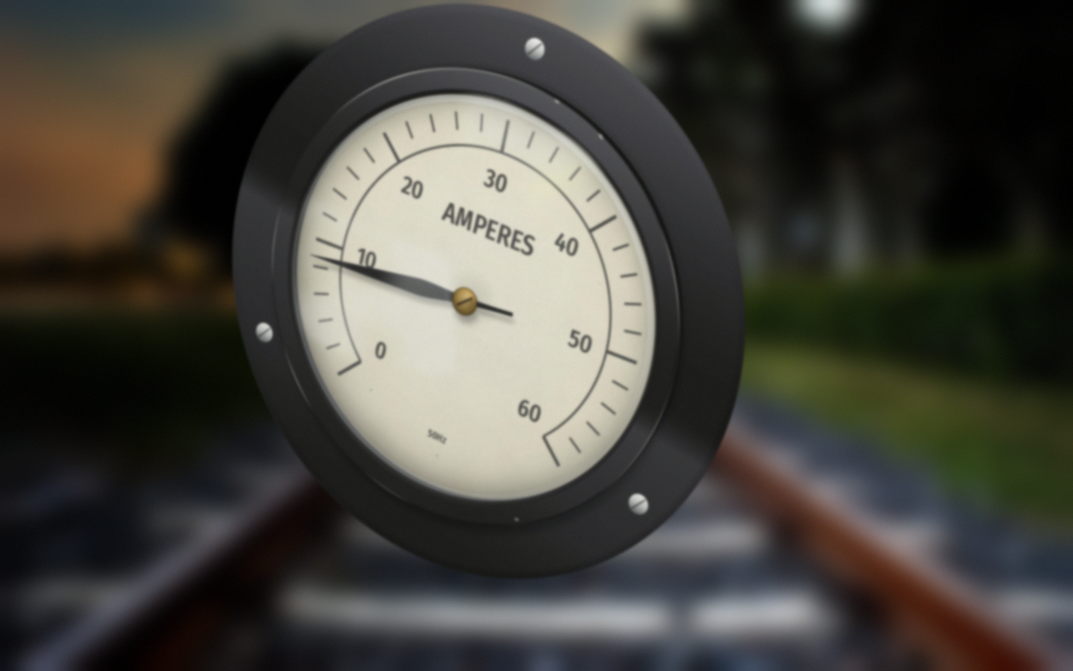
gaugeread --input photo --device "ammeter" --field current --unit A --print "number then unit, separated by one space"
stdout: 9 A
